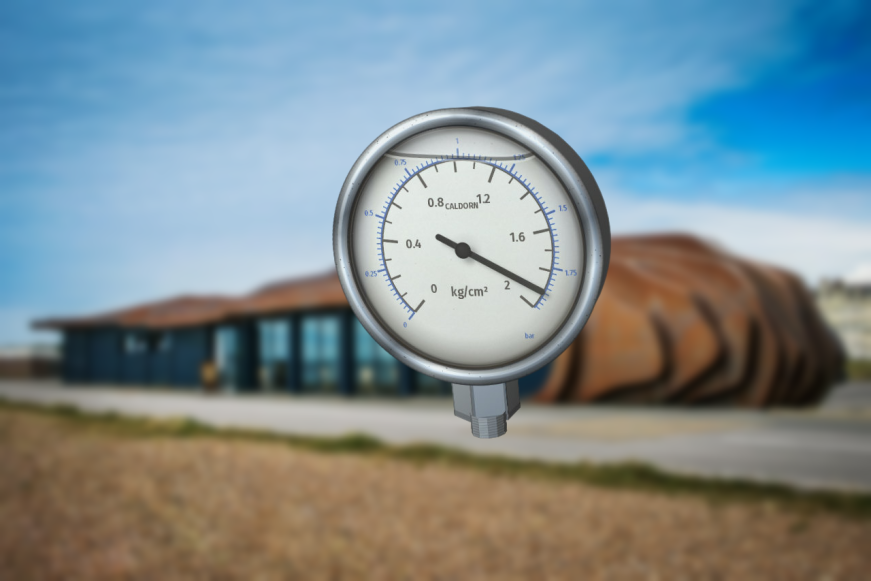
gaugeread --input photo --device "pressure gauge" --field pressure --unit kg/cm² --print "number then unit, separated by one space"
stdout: 1.9 kg/cm²
